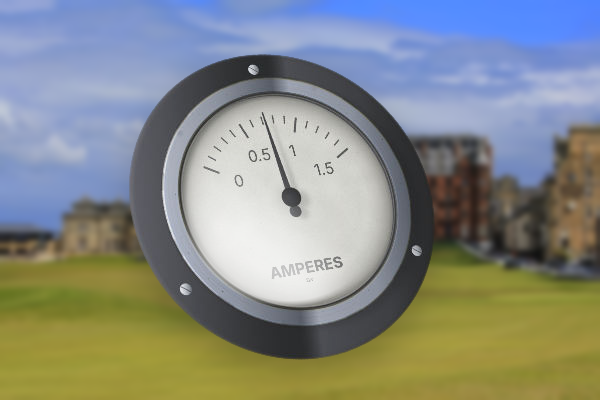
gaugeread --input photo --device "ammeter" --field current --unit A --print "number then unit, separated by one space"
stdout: 0.7 A
